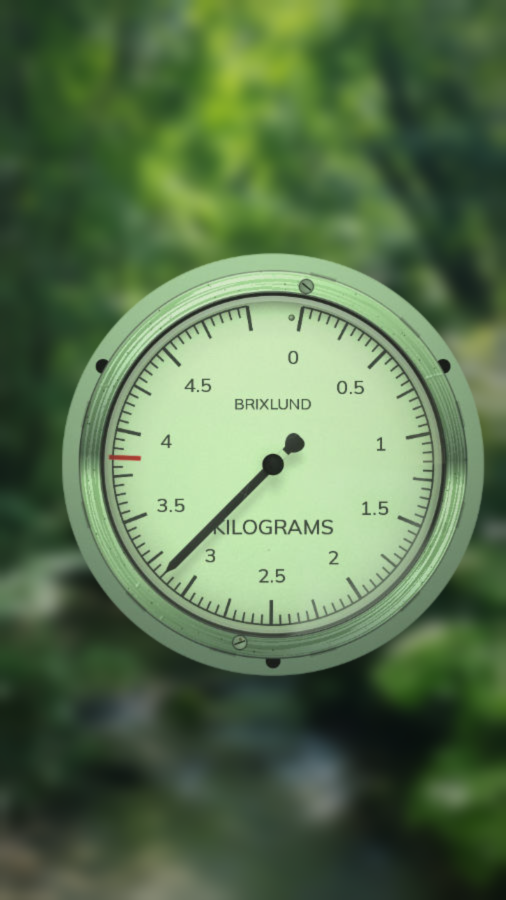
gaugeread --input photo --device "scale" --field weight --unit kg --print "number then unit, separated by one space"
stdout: 3.15 kg
